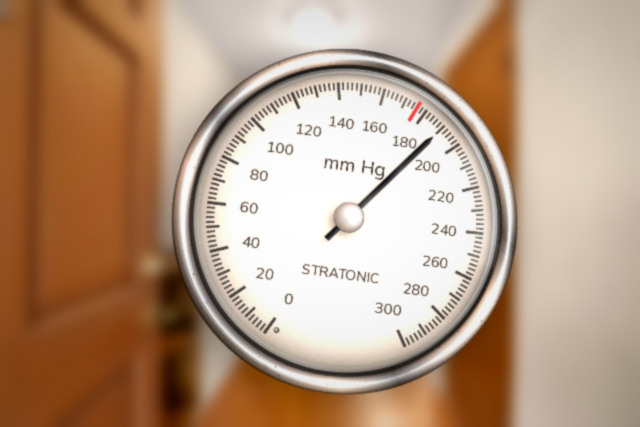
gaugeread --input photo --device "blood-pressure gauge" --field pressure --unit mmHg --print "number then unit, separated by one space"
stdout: 190 mmHg
